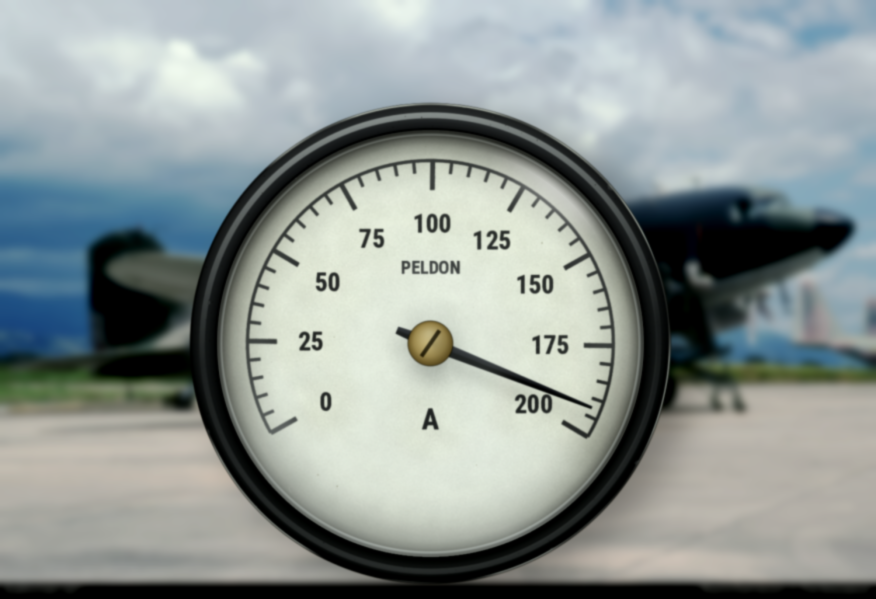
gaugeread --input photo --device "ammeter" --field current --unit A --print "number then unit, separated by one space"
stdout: 192.5 A
